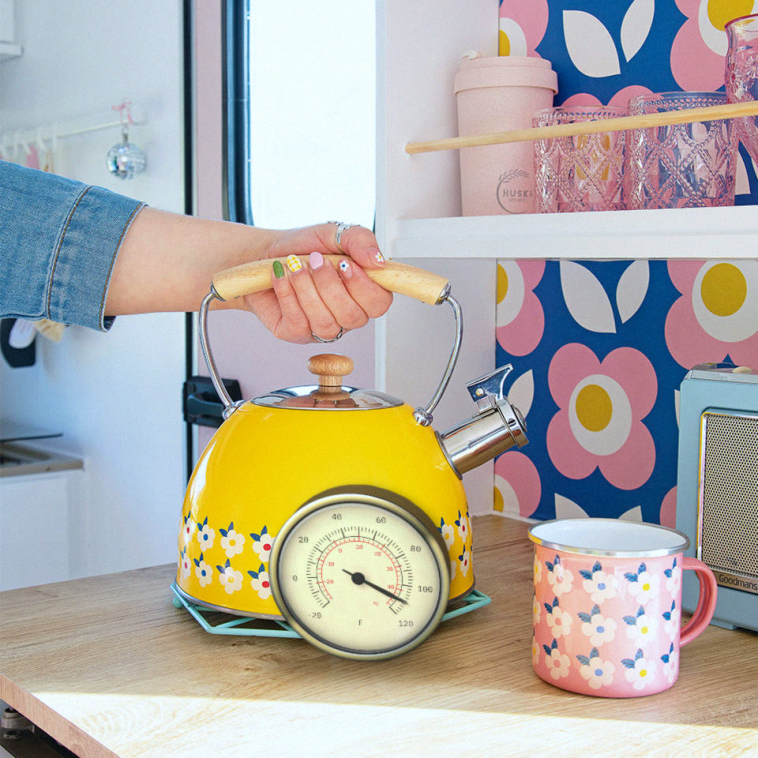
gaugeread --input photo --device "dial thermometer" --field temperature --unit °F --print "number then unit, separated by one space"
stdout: 110 °F
